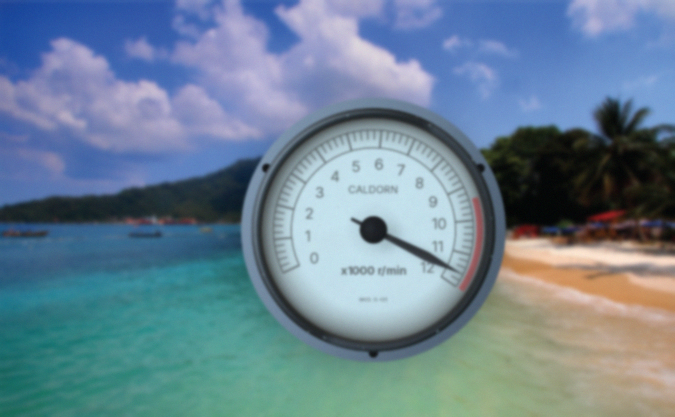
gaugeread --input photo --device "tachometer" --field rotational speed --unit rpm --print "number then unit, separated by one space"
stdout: 11600 rpm
